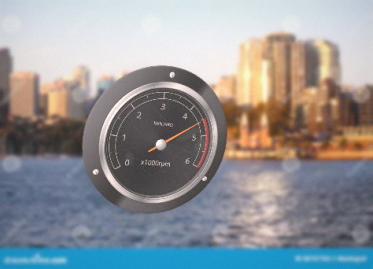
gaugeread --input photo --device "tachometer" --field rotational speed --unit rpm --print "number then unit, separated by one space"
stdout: 4500 rpm
